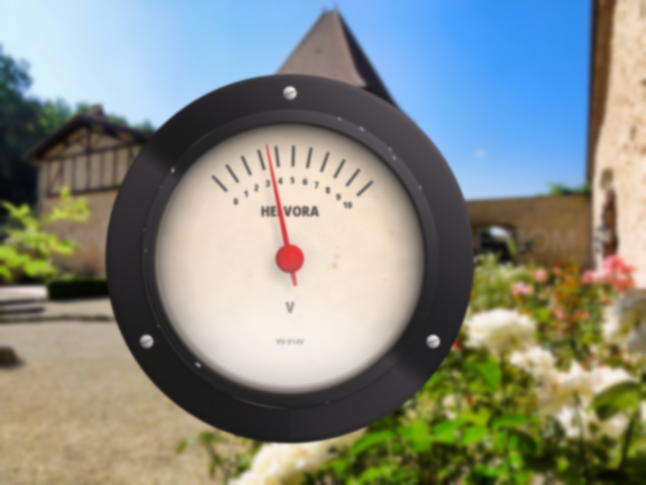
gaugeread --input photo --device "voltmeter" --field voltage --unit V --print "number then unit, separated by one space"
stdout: 3.5 V
